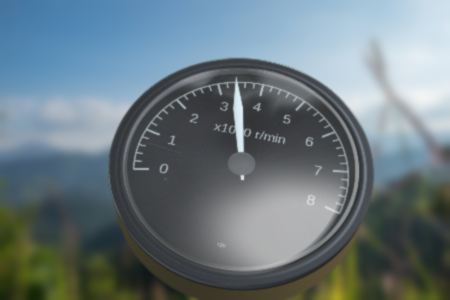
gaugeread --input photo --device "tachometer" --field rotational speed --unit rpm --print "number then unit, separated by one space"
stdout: 3400 rpm
